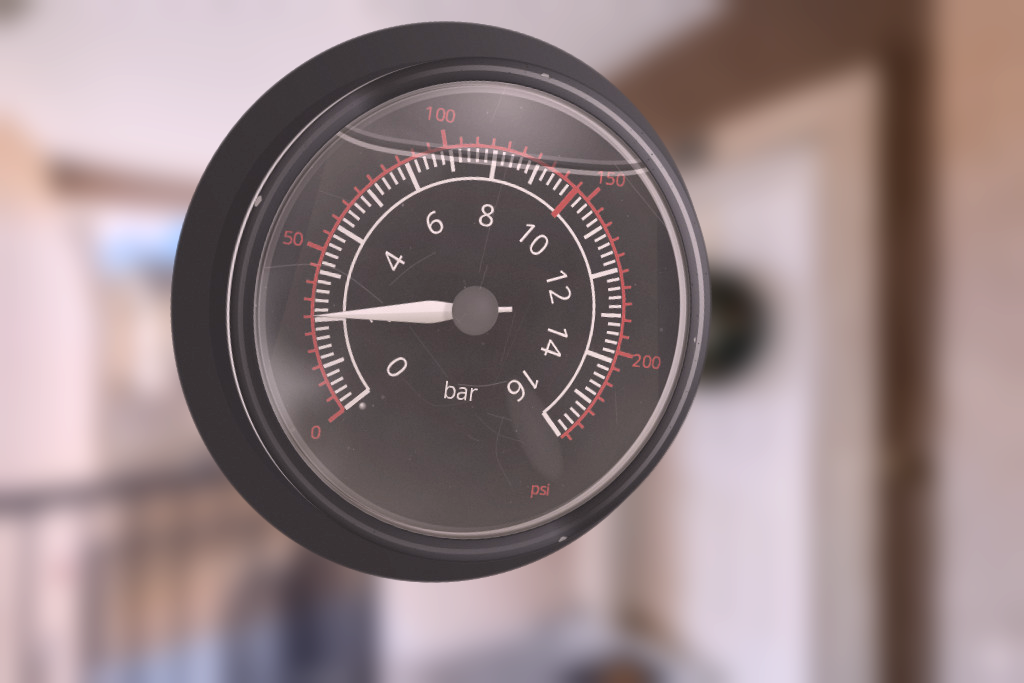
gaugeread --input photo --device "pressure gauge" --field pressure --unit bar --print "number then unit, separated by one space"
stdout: 2.1 bar
